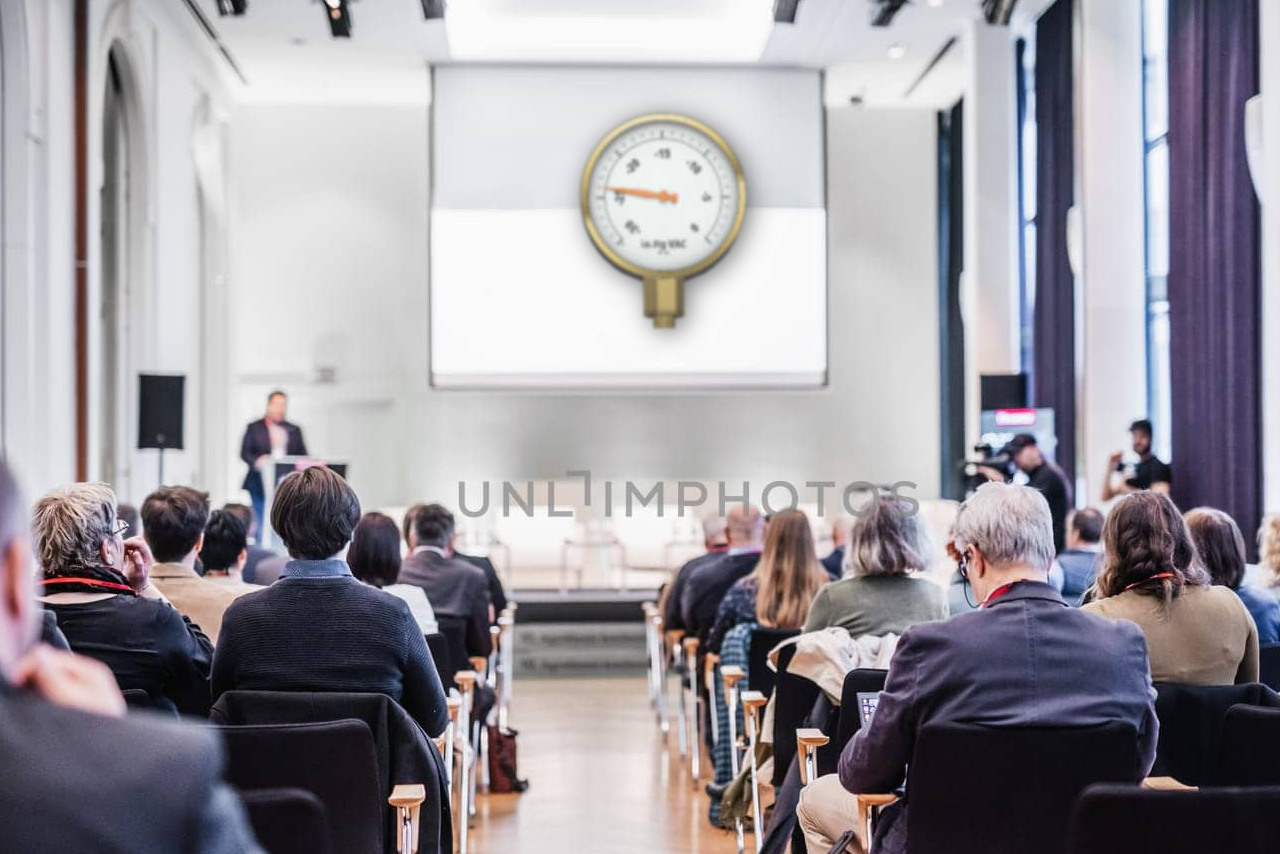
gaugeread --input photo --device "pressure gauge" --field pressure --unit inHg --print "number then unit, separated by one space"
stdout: -24 inHg
